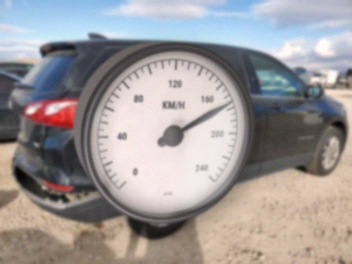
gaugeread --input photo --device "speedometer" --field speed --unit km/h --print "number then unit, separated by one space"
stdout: 175 km/h
